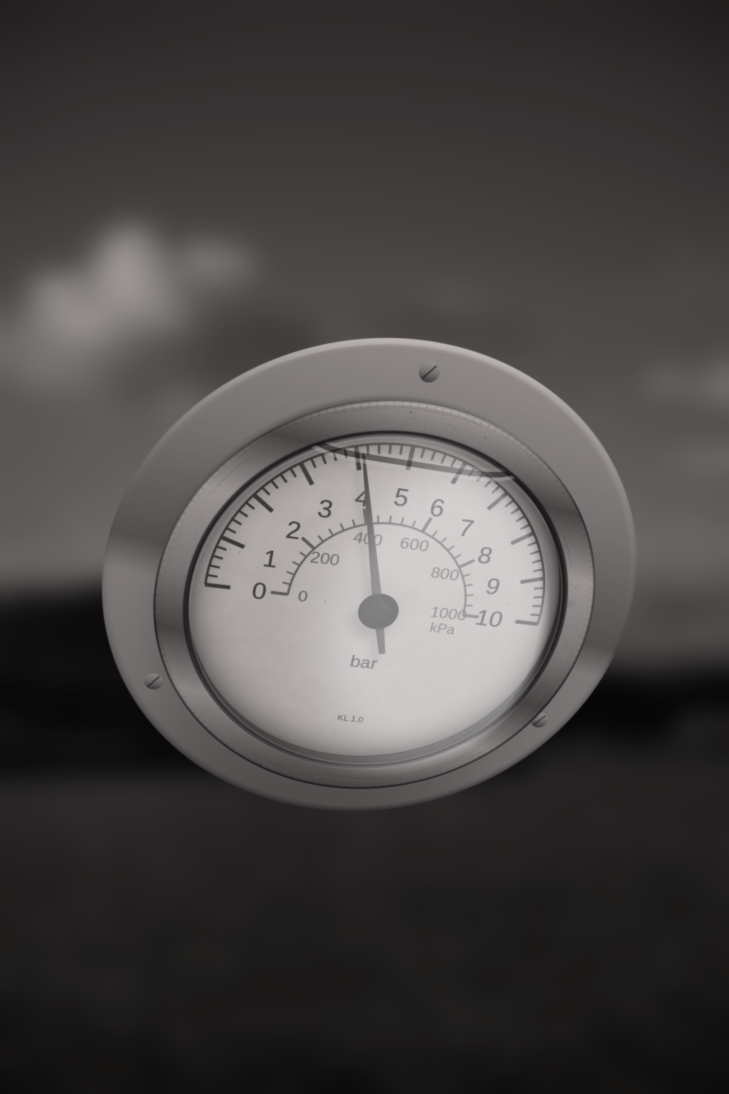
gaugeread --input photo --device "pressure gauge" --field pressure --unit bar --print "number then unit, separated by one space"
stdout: 4.1 bar
